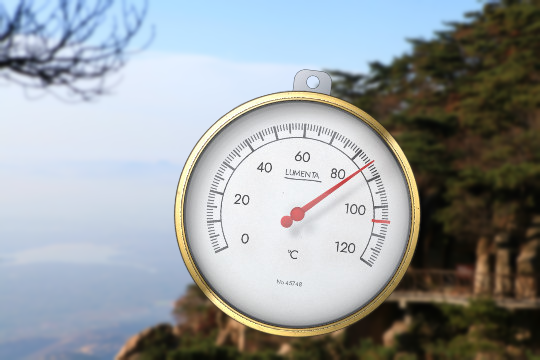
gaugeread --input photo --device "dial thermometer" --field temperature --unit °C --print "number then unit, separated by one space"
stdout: 85 °C
